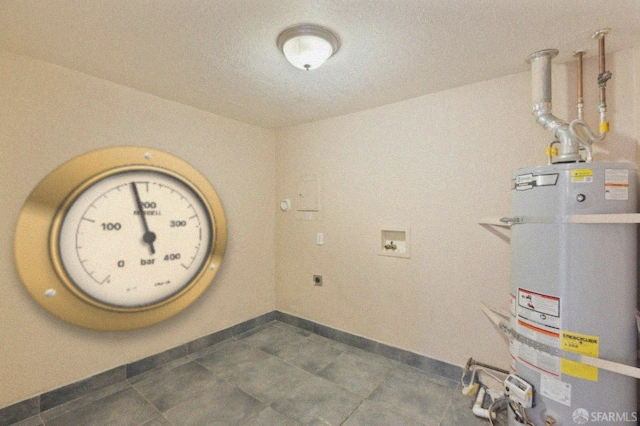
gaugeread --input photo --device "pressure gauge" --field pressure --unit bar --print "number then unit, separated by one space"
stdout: 180 bar
